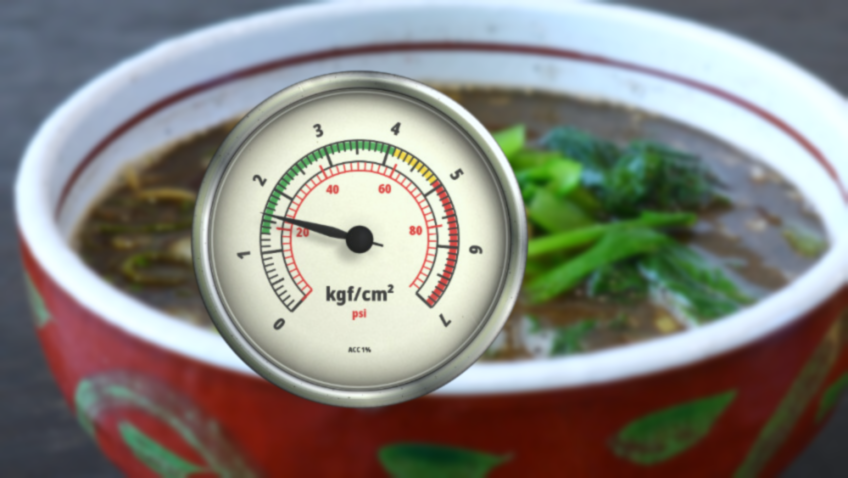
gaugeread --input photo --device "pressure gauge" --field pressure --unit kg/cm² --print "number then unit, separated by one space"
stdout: 1.6 kg/cm²
